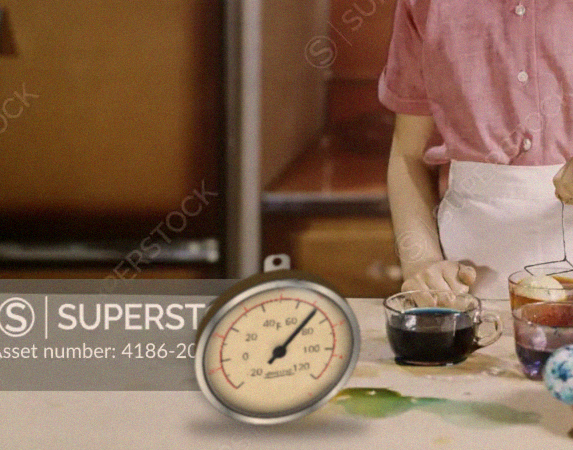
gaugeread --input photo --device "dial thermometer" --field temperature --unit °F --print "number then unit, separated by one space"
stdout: 70 °F
